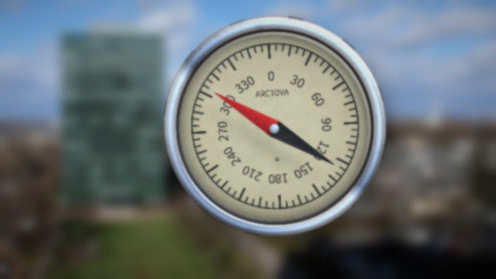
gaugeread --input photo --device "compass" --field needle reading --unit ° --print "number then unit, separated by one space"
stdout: 305 °
